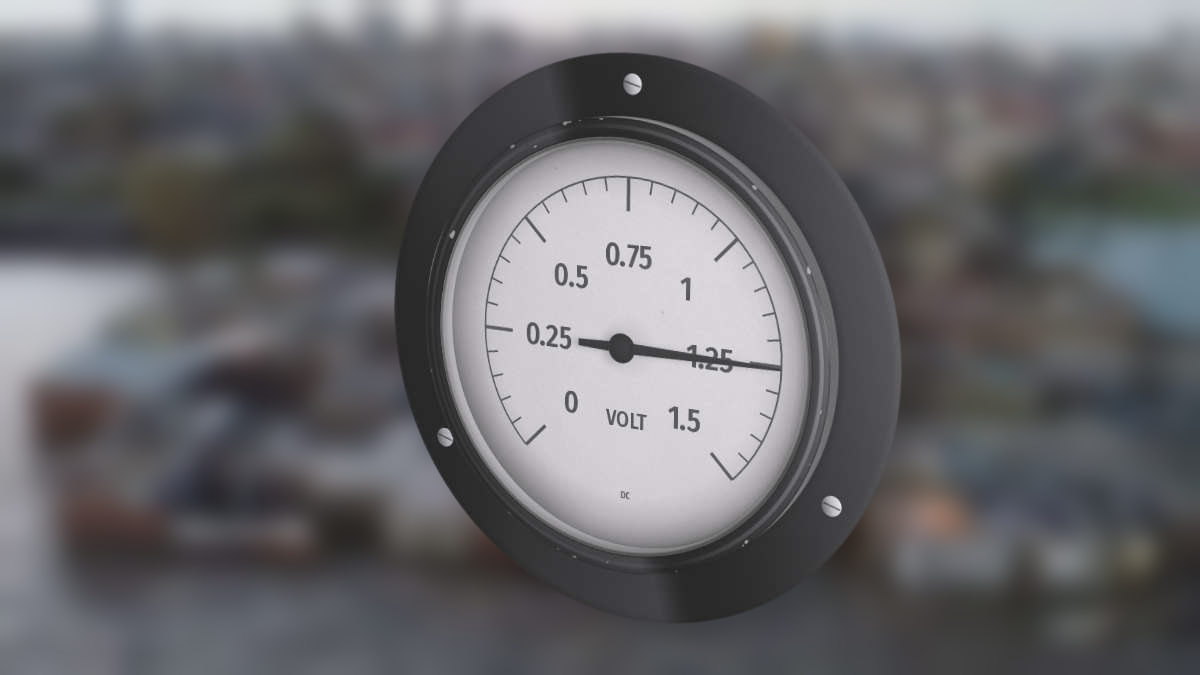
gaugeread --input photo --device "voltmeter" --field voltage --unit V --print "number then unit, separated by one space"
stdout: 1.25 V
